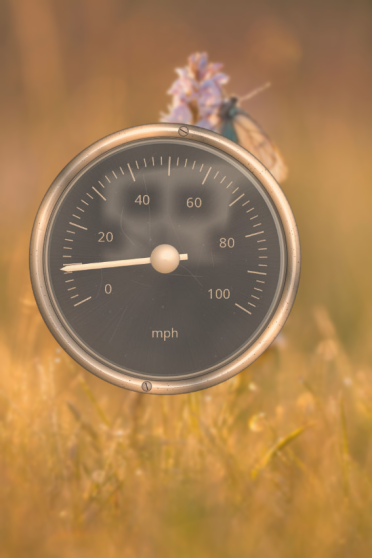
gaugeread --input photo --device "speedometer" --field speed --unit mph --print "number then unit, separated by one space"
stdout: 9 mph
